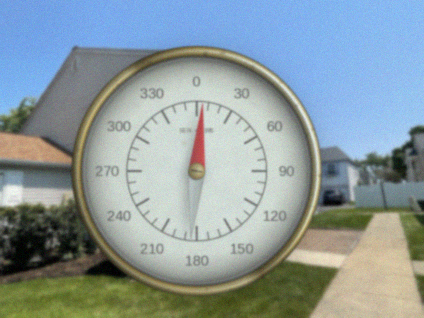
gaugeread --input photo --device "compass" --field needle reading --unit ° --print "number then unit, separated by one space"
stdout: 5 °
